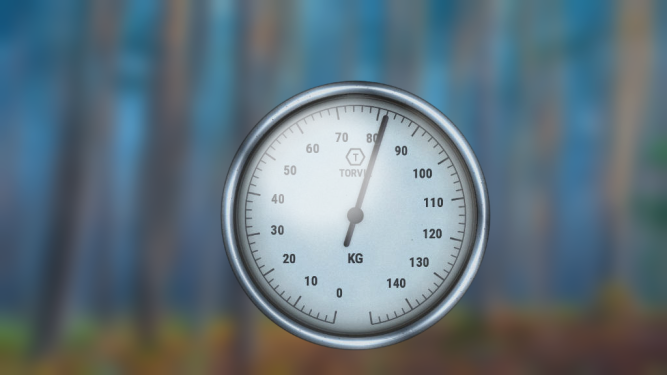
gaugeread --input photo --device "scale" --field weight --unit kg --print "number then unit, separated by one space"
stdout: 82 kg
